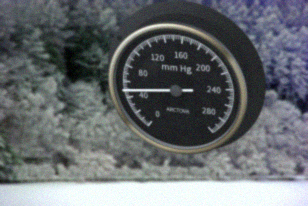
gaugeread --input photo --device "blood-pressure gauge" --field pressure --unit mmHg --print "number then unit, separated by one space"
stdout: 50 mmHg
